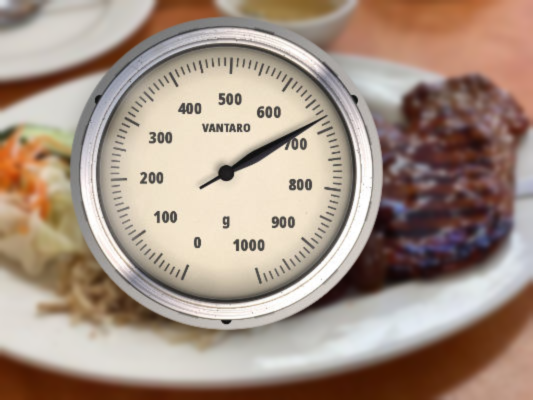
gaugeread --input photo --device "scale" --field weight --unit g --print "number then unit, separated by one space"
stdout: 680 g
